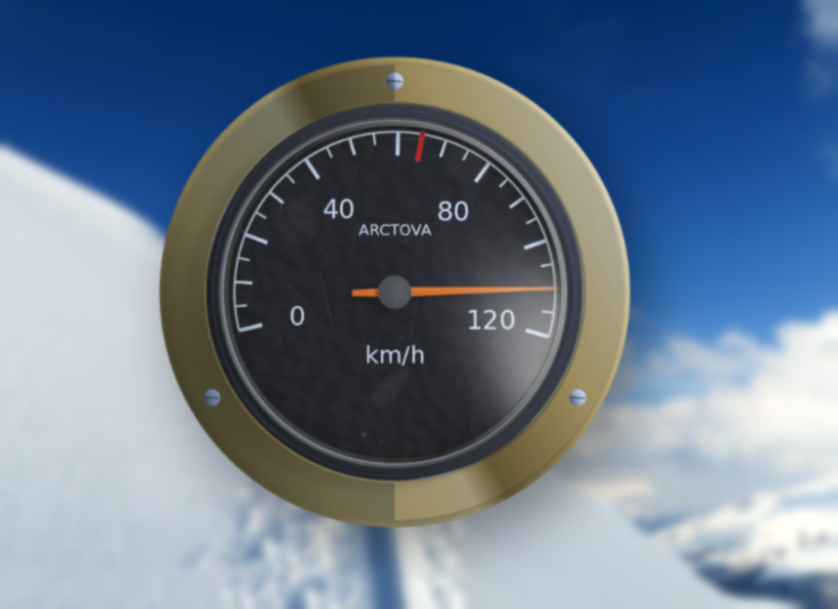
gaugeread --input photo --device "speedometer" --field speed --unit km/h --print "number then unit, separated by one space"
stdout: 110 km/h
